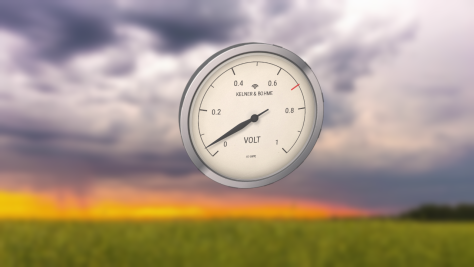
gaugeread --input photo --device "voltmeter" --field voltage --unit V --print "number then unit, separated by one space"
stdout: 0.05 V
